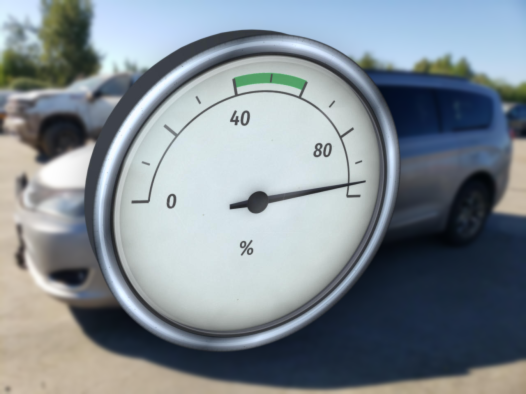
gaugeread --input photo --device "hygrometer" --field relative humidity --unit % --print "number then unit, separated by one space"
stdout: 95 %
